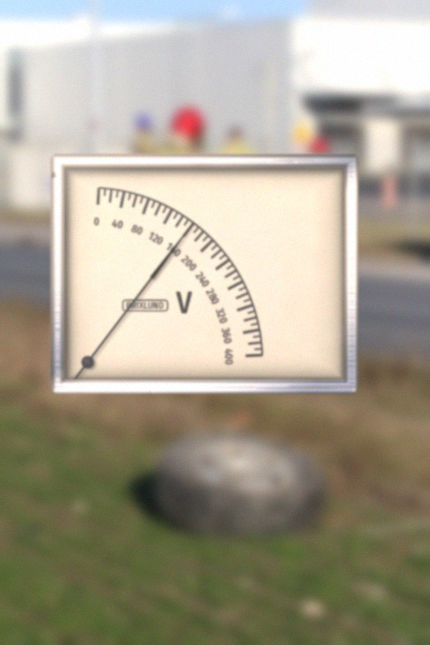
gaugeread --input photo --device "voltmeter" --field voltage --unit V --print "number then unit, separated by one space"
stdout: 160 V
